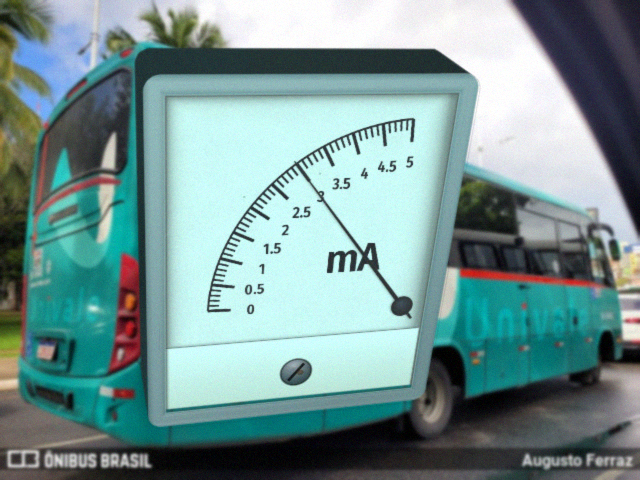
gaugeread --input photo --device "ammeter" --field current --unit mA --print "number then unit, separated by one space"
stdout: 3 mA
